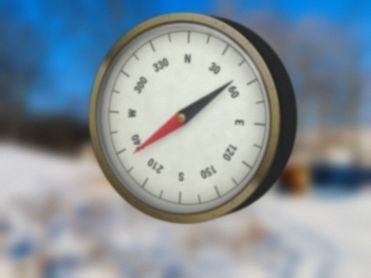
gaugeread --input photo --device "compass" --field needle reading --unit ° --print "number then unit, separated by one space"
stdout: 232.5 °
